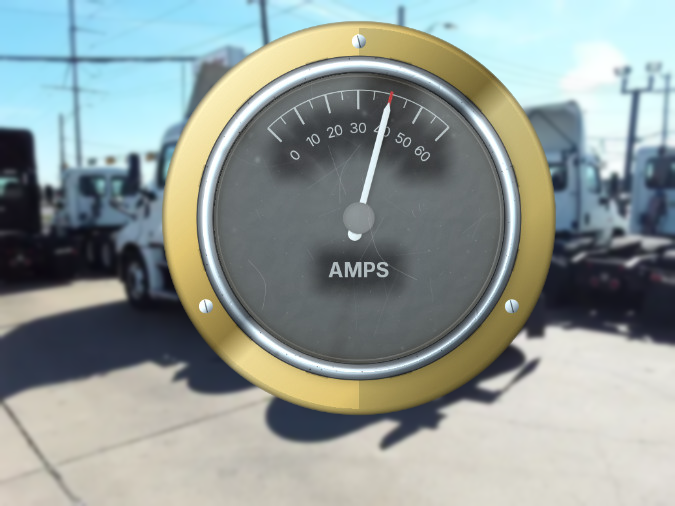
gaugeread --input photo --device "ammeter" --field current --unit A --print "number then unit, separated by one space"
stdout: 40 A
